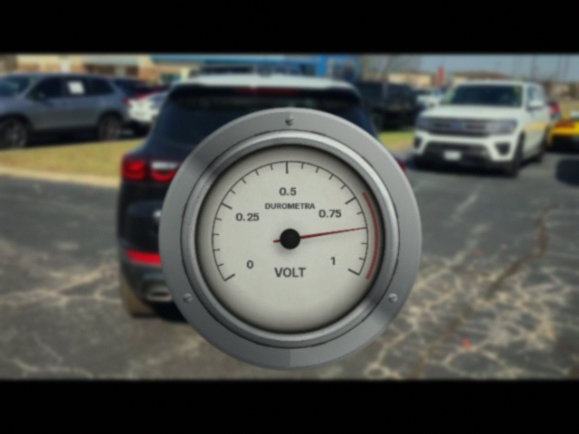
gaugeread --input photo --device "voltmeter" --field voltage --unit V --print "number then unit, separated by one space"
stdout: 0.85 V
